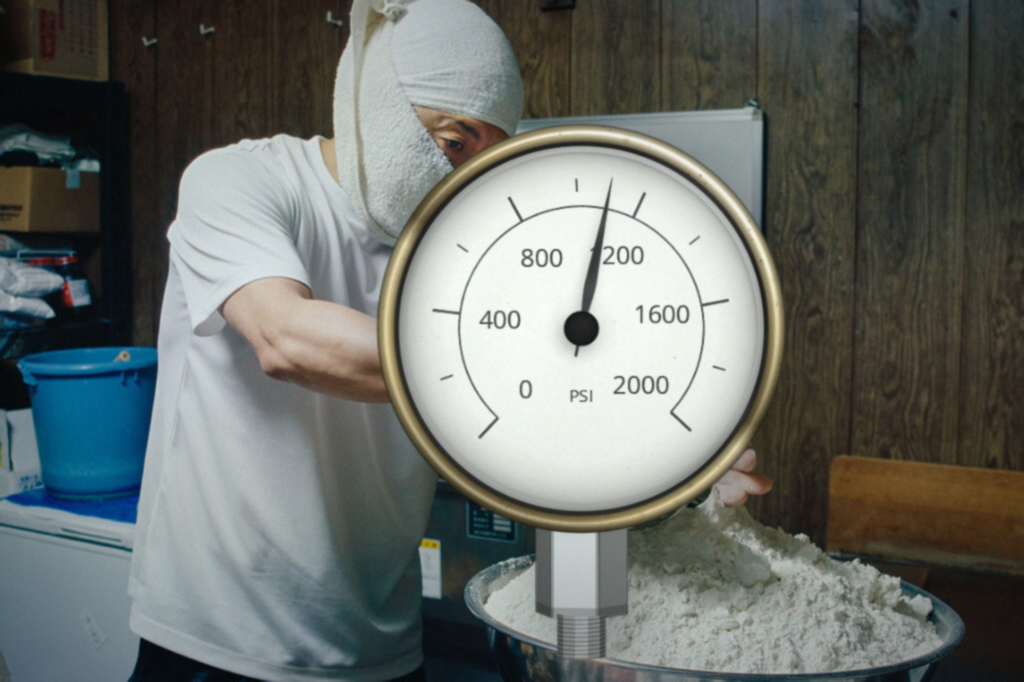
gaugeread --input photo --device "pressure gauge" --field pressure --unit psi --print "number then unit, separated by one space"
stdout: 1100 psi
